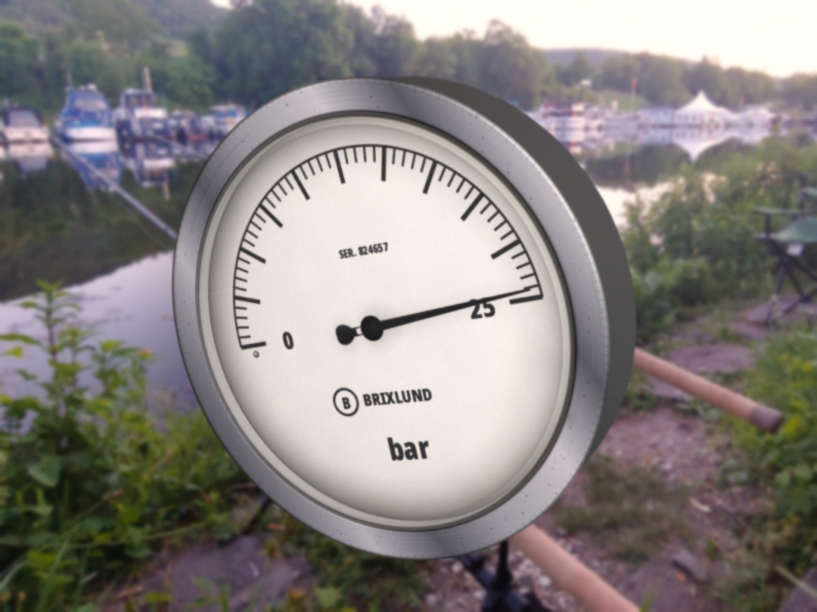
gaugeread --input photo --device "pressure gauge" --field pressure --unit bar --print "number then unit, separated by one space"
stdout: 24.5 bar
